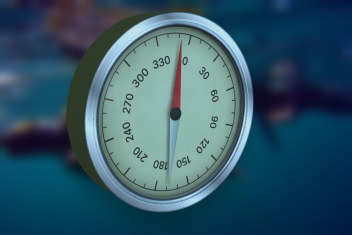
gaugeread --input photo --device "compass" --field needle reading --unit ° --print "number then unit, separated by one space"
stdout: 350 °
